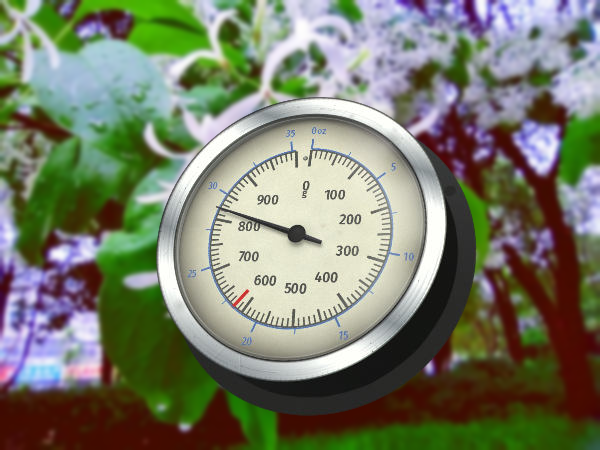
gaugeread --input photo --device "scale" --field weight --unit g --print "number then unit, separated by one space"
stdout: 820 g
